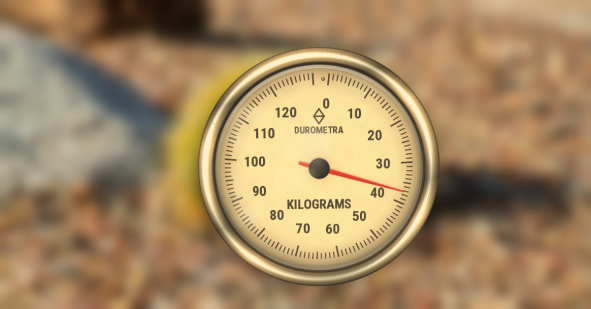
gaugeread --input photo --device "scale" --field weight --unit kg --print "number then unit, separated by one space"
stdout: 37 kg
